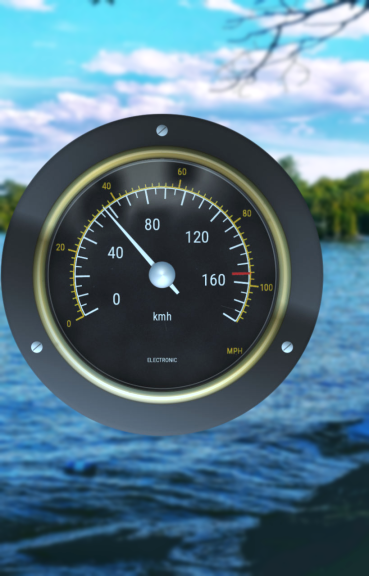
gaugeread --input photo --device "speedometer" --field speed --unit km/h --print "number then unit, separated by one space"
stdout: 57.5 km/h
